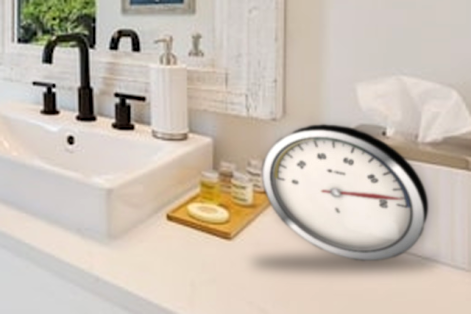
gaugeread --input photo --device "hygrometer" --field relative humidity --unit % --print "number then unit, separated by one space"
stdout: 95 %
